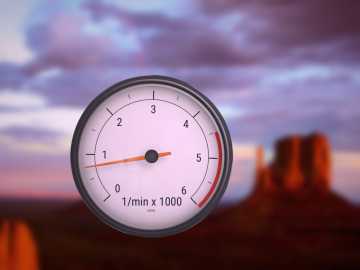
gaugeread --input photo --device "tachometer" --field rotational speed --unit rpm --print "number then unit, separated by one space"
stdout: 750 rpm
